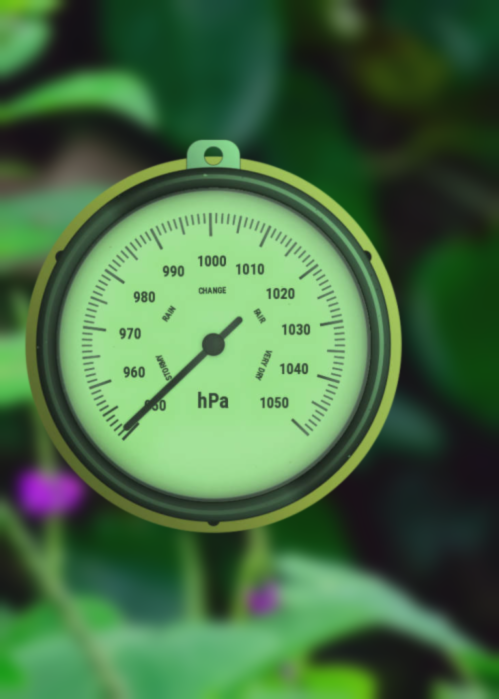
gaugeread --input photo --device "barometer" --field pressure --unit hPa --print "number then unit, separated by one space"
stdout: 951 hPa
